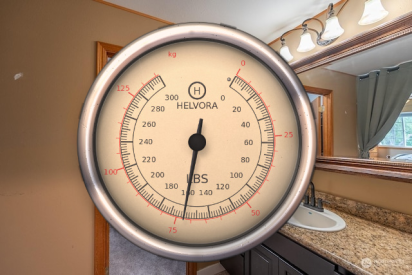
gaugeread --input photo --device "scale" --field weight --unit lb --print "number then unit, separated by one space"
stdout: 160 lb
